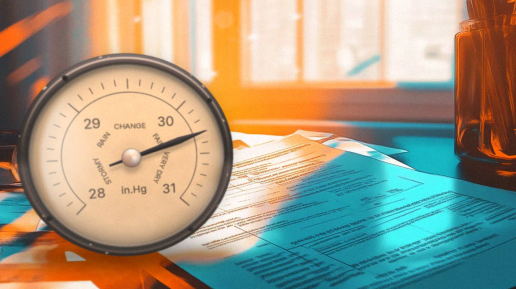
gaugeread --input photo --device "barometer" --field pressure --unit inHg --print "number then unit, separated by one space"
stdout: 30.3 inHg
